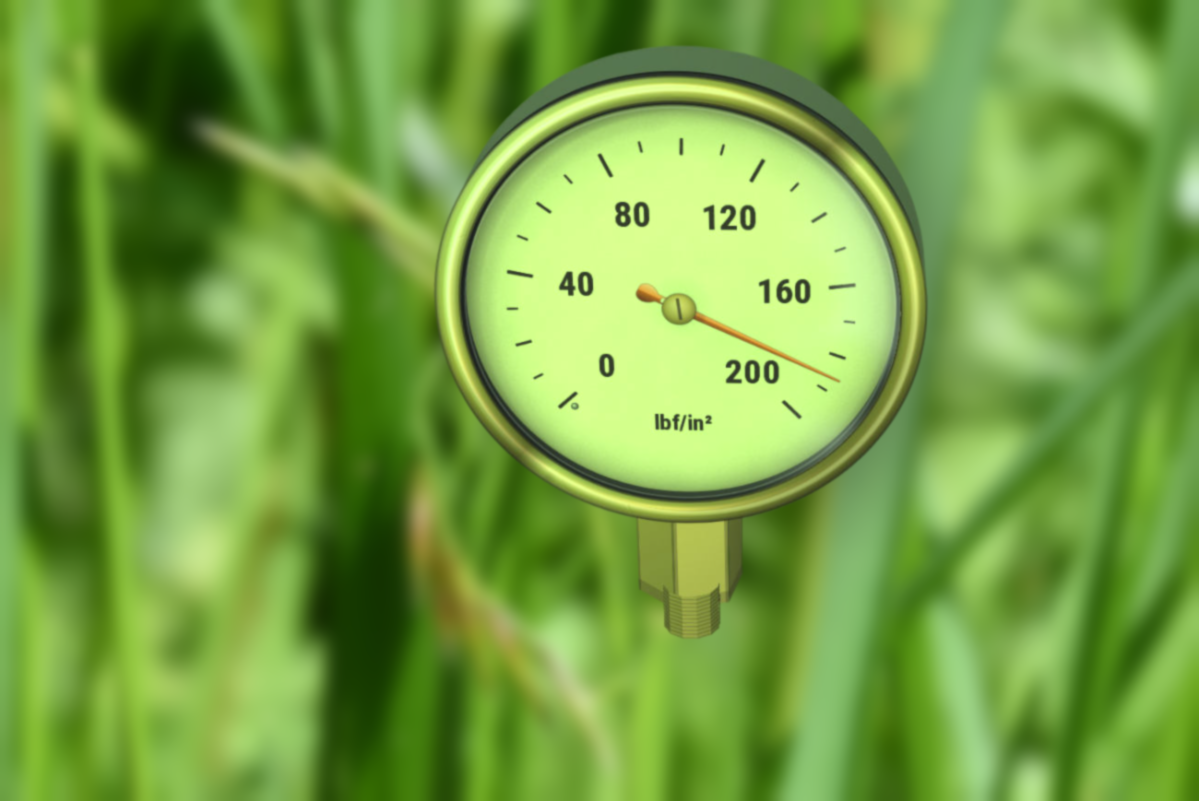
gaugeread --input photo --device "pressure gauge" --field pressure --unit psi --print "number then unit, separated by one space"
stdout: 185 psi
